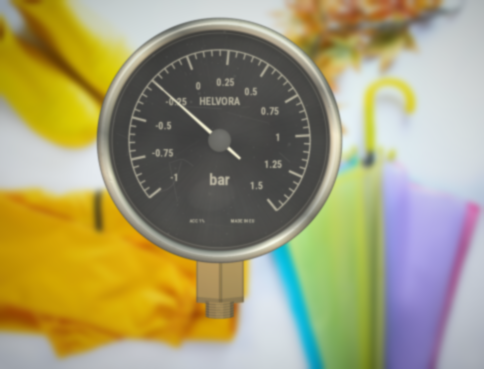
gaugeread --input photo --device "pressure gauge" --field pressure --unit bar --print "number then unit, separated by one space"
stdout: -0.25 bar
